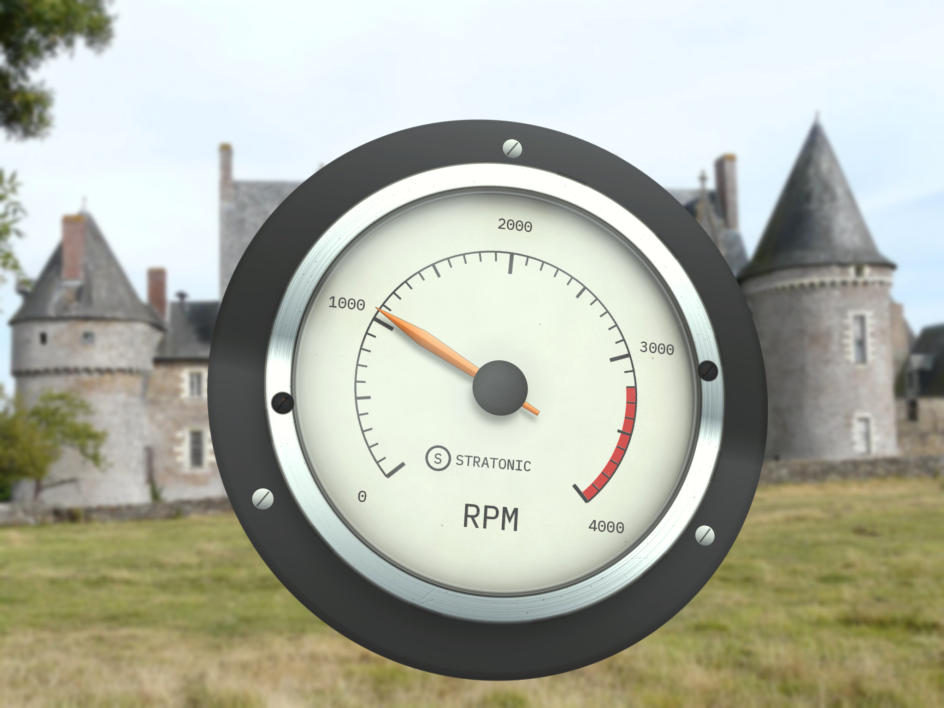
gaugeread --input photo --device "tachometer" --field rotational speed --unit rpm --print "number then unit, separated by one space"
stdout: 1050 rpm
